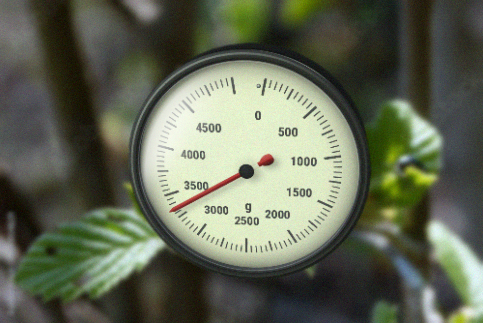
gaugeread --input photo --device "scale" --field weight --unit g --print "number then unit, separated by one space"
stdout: 3350 g
